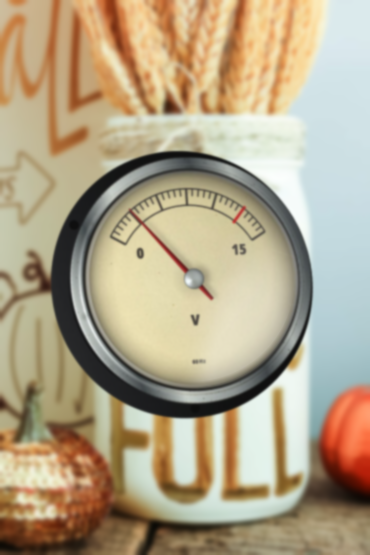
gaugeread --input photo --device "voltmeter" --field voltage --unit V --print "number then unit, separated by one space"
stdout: 2.5 V
